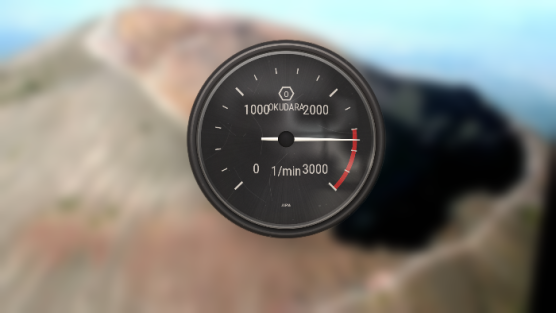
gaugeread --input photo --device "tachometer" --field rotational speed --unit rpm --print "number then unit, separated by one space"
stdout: 2500 rpm
